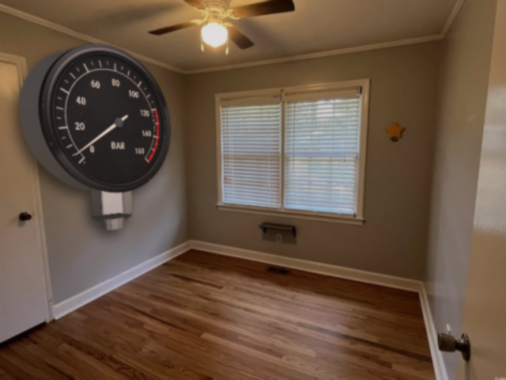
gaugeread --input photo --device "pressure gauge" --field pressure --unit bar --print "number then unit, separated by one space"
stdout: 5 bar
